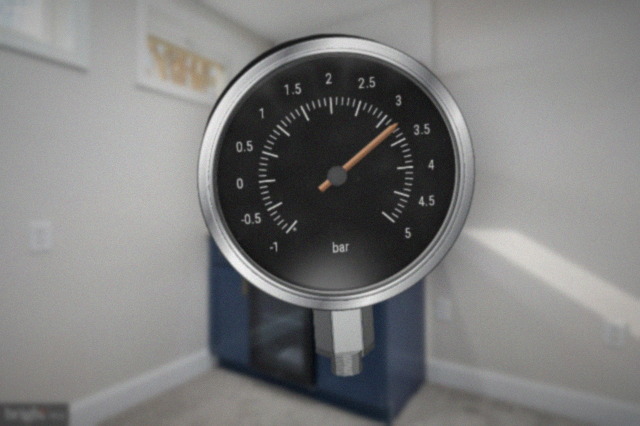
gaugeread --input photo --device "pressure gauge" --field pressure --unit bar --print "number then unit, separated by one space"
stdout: 3.2 bar
